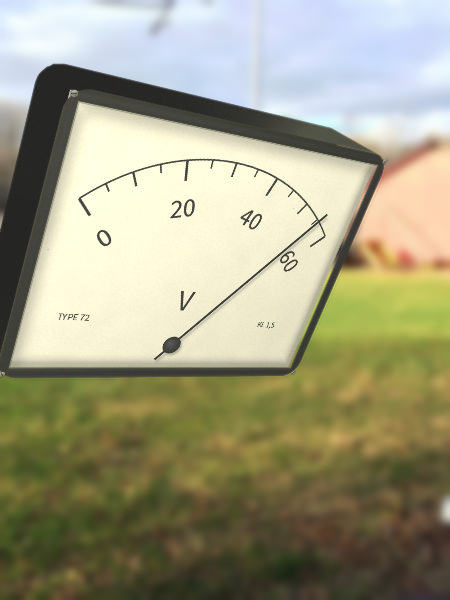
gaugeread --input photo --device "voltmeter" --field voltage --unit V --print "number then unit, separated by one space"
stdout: 55 V
